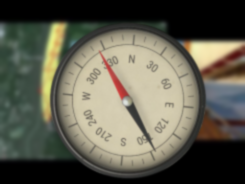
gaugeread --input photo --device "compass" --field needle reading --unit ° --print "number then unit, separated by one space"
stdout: 325 °
